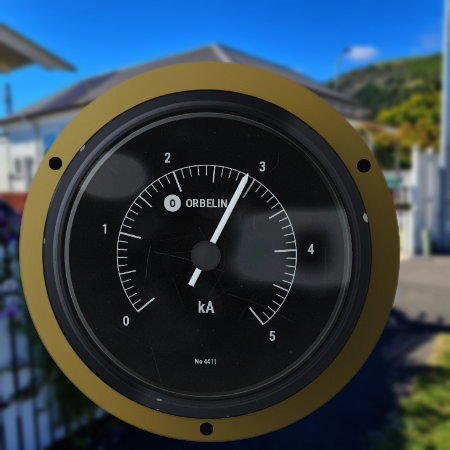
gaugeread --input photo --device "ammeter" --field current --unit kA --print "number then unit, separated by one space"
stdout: 2.9 kA
